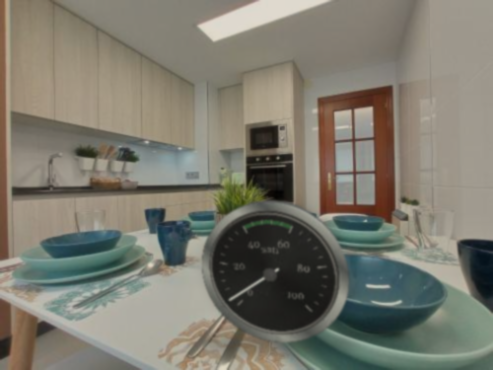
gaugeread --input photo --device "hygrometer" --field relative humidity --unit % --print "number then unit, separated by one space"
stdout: 4 %
